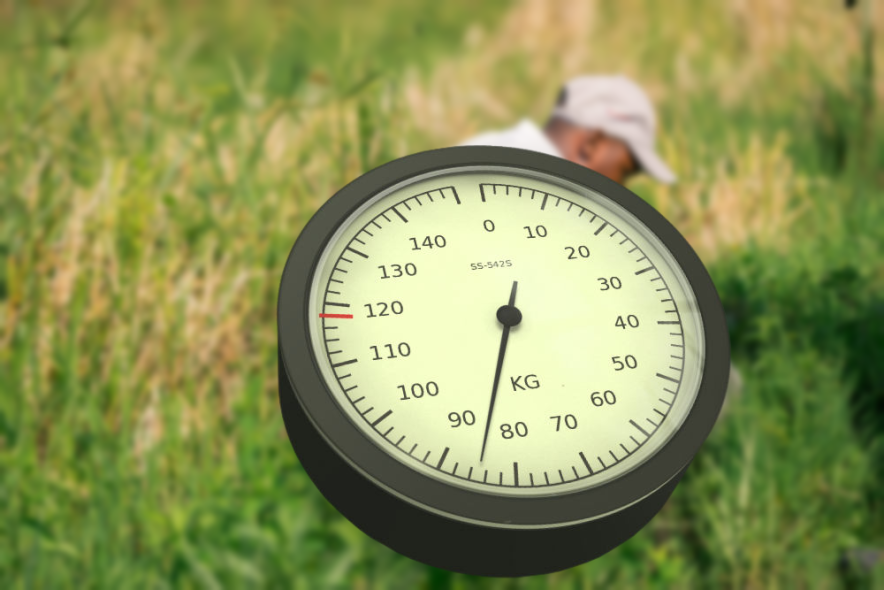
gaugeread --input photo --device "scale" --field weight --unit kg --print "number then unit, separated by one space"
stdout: 85 kg
